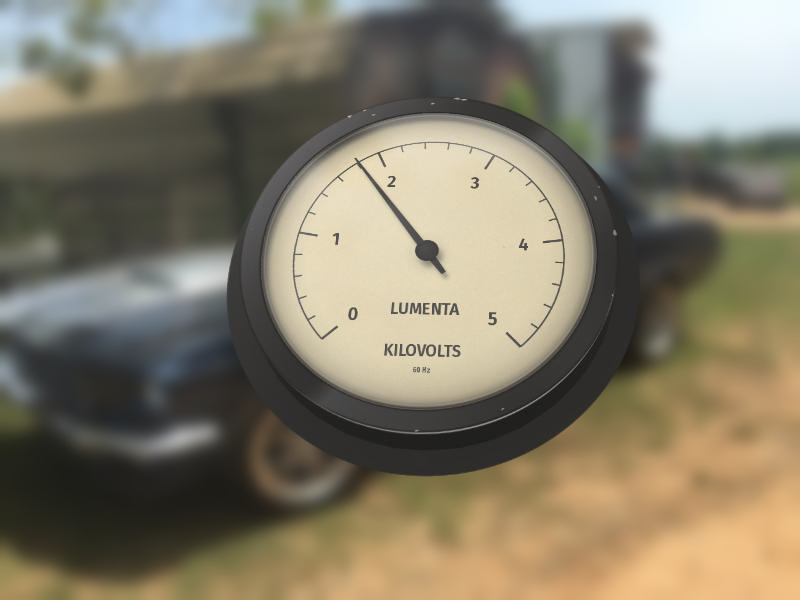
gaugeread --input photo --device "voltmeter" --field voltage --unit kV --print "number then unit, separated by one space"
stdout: 1.8 kV
